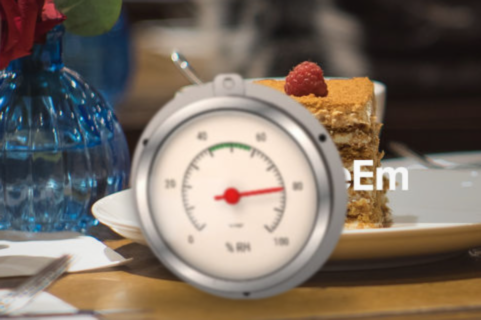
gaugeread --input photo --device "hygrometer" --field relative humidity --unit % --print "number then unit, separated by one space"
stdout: 80 %
